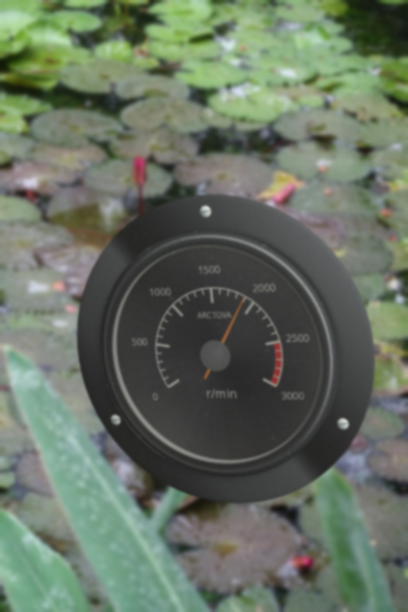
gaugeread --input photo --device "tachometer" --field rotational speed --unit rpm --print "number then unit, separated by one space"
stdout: 1900 rpm
